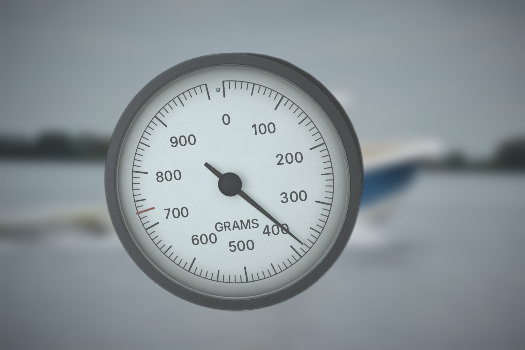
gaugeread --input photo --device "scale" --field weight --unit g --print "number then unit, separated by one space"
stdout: 380 g
